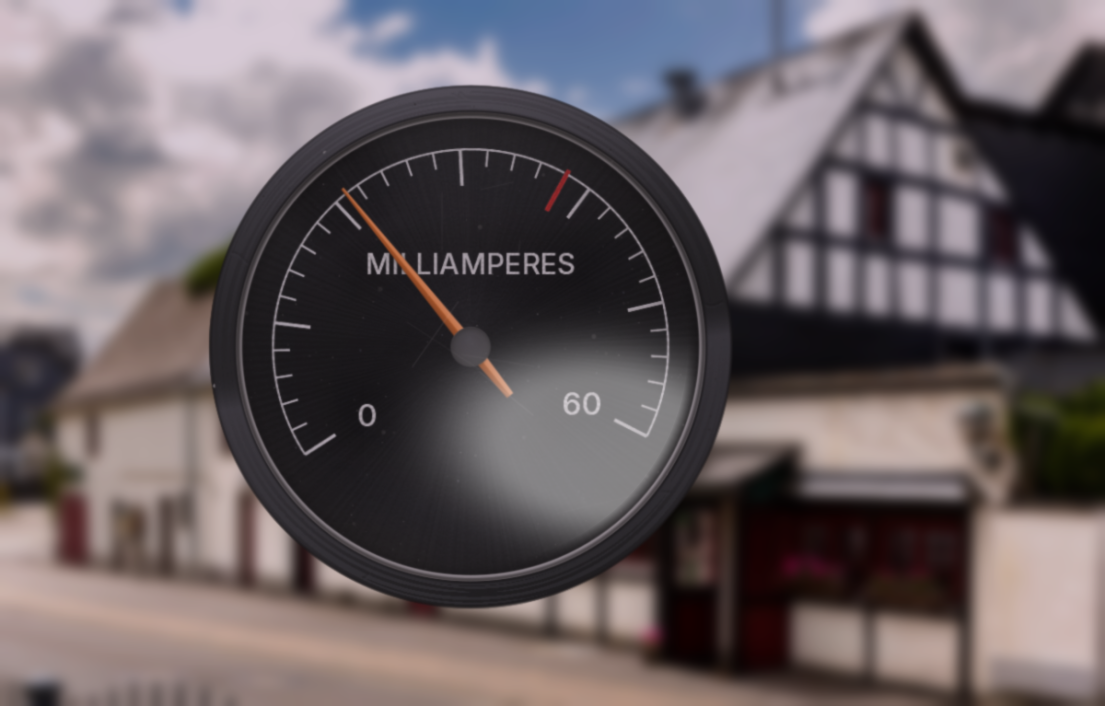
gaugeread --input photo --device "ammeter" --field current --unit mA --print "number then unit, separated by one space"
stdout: 21 mA
